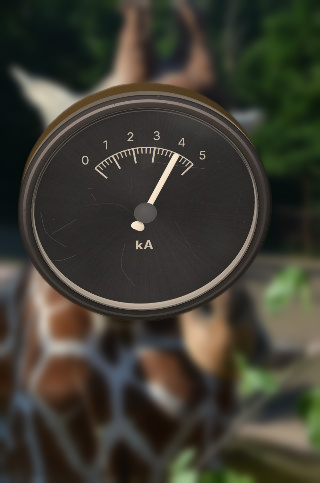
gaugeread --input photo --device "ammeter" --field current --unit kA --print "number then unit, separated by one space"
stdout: 4 kA
